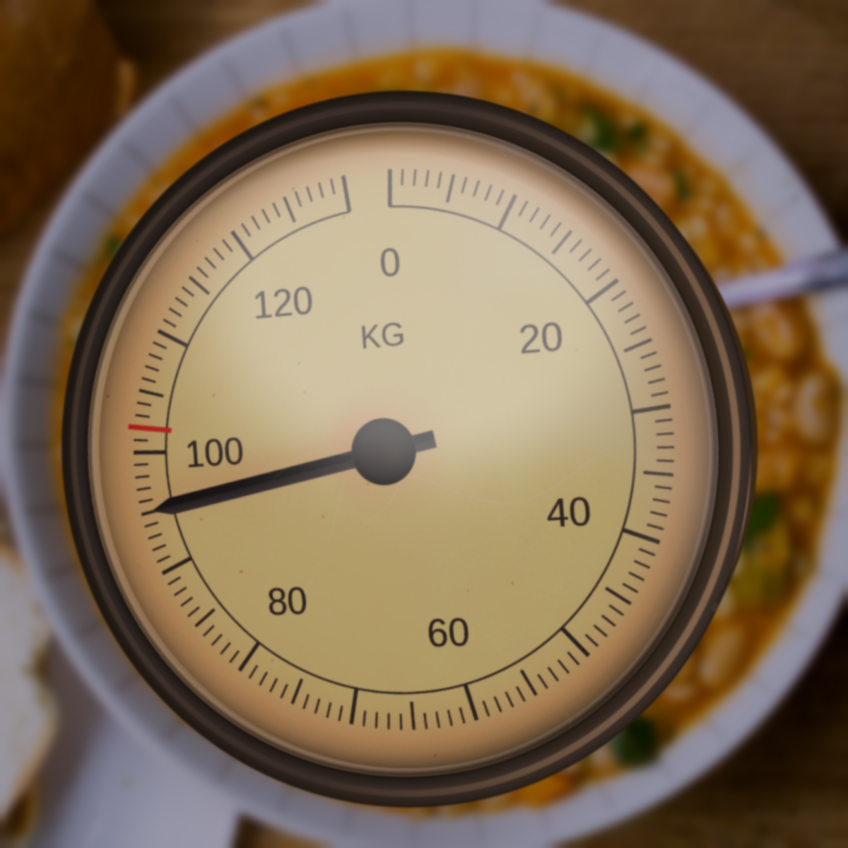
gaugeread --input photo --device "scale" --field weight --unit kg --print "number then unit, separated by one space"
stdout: 95 kg
